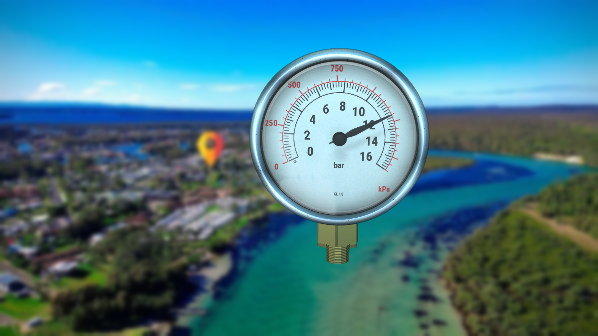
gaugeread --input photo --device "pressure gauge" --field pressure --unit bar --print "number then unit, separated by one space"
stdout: 12 bar
